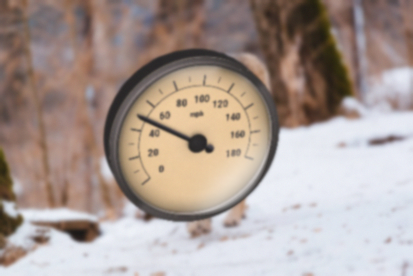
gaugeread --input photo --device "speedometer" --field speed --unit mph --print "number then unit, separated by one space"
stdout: 50 mph
